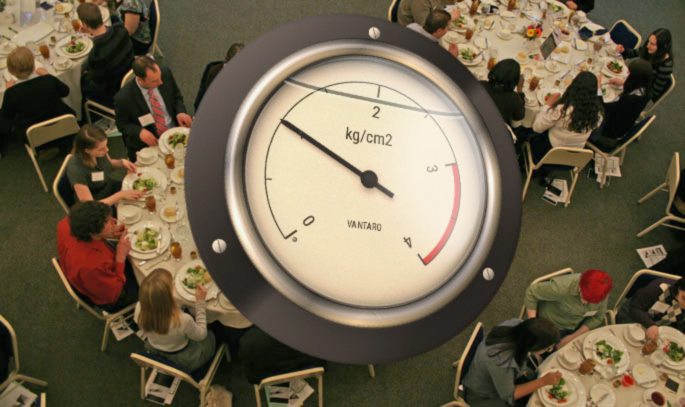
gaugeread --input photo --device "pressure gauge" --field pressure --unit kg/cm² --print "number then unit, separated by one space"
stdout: 1 kg/cm²
